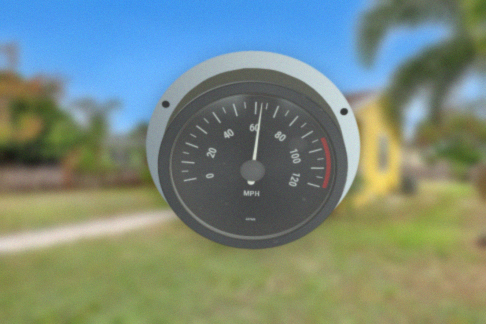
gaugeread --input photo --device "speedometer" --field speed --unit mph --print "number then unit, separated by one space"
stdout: 62.5 mph
